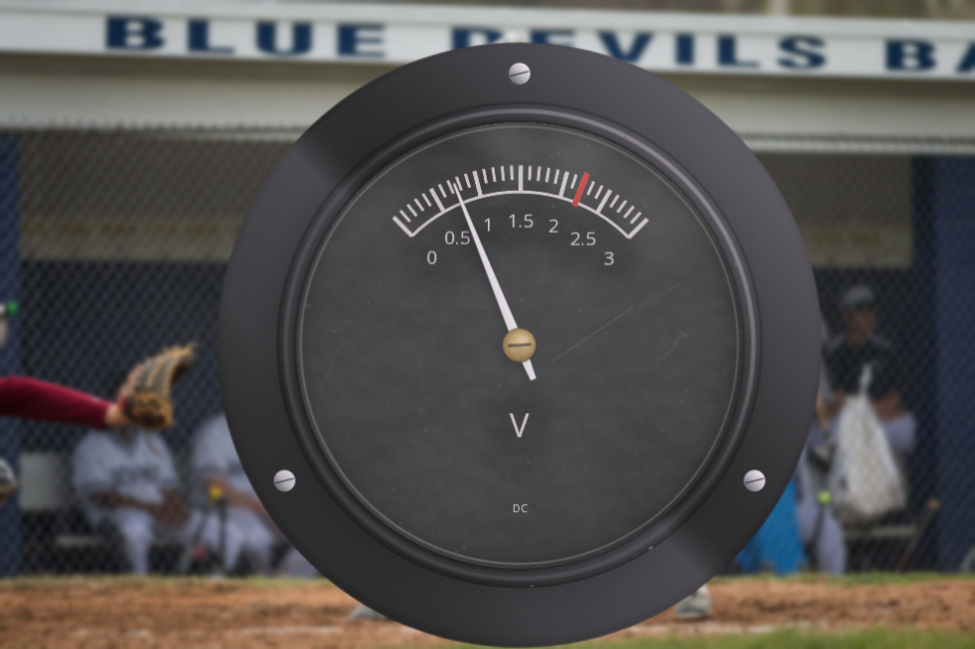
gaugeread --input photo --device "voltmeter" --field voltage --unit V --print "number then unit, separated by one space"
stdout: 0.75 V
